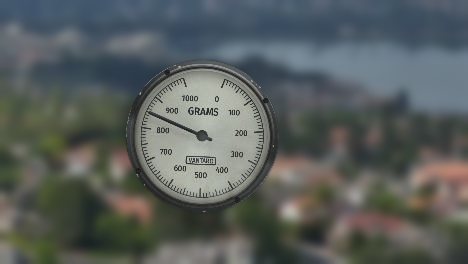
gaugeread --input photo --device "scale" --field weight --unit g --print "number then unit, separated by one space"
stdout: 850 g
